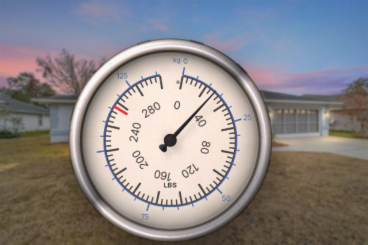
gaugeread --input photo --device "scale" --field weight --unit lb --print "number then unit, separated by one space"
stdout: 28 lb
